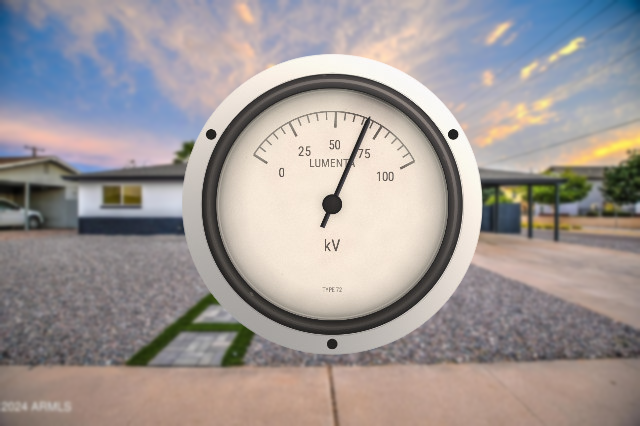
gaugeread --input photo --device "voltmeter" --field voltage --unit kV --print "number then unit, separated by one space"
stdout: 67.5 kV
